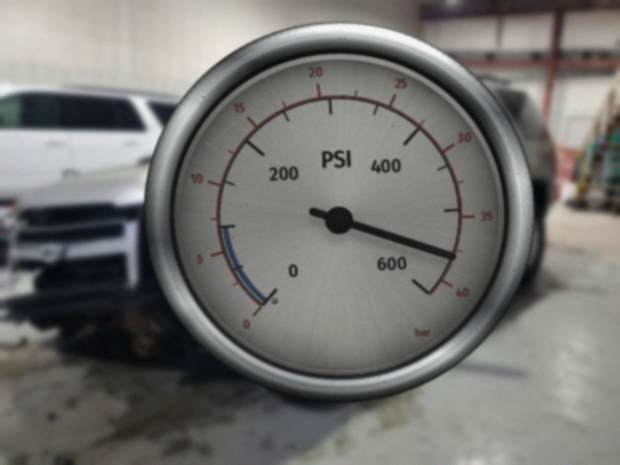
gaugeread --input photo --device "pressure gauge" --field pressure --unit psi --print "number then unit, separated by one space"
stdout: 550 psi
